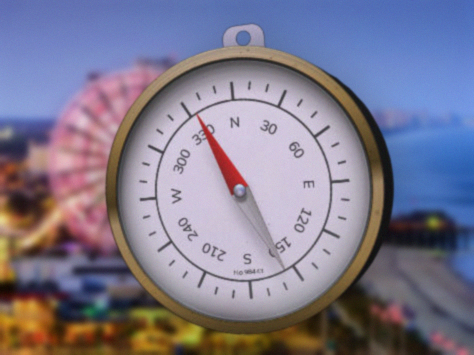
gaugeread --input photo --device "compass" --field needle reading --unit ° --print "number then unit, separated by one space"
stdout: 335 °
